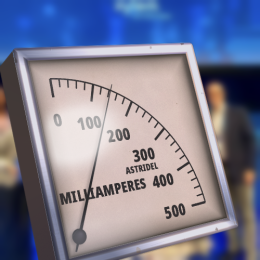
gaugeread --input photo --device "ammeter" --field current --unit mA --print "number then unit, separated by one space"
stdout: 140 mA
